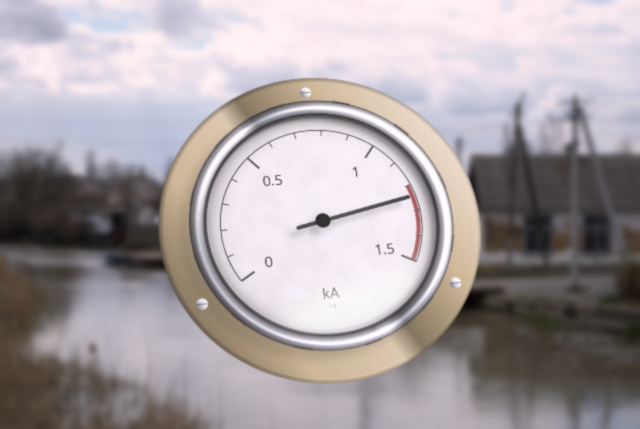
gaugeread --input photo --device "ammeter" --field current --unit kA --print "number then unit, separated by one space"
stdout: 1.25 kA
